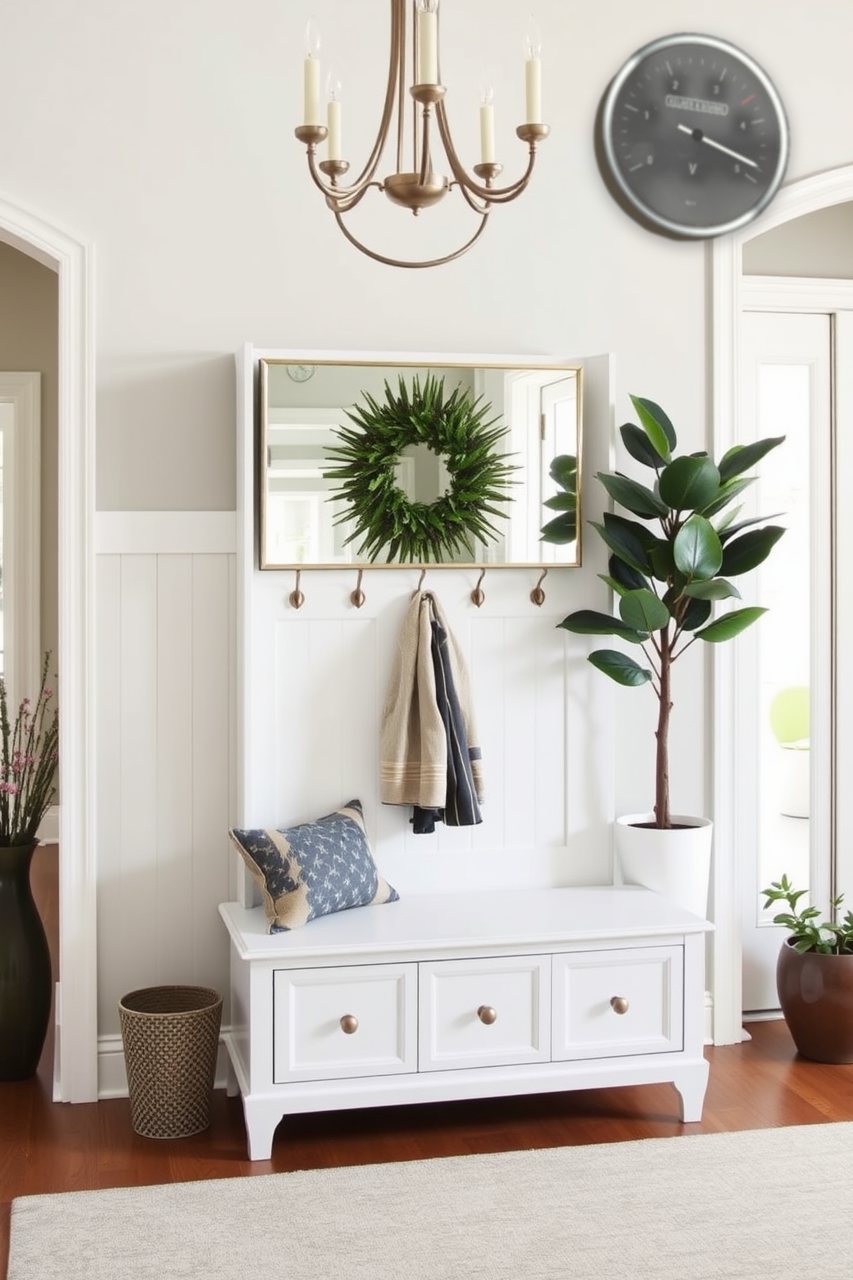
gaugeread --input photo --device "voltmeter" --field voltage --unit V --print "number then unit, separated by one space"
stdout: 4.8 V
